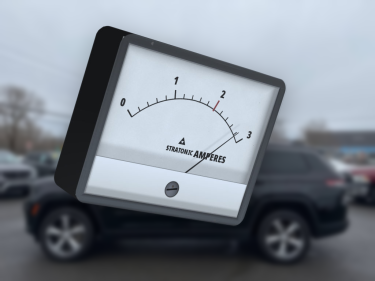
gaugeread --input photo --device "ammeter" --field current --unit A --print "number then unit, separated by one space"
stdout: 2.8 A
